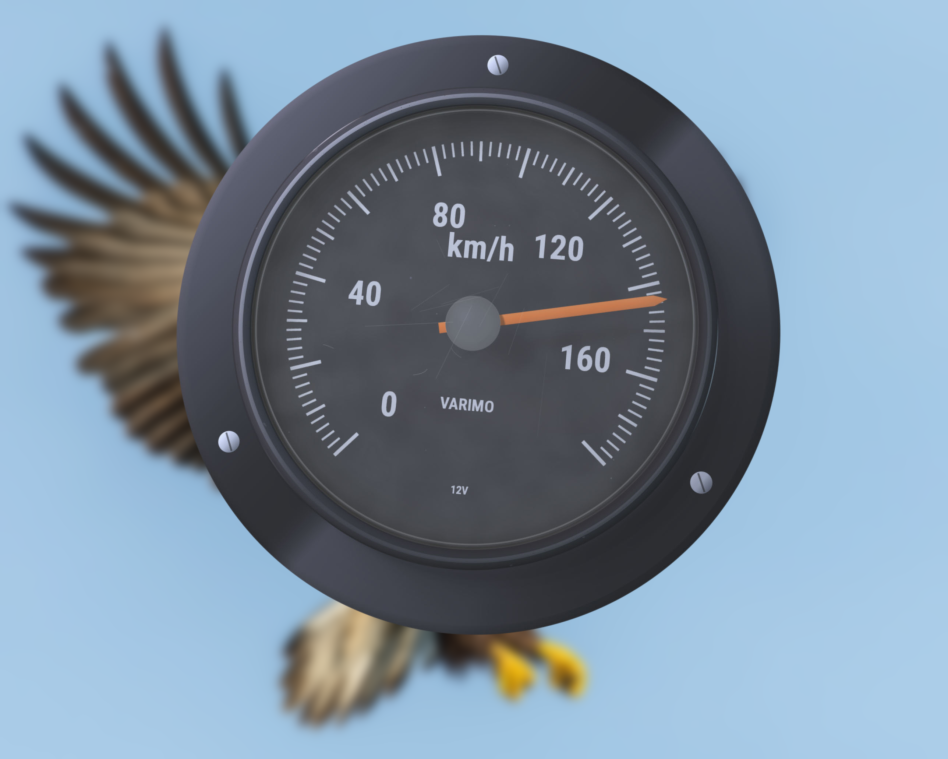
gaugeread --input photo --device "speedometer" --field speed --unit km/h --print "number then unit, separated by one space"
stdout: 144 km/h
